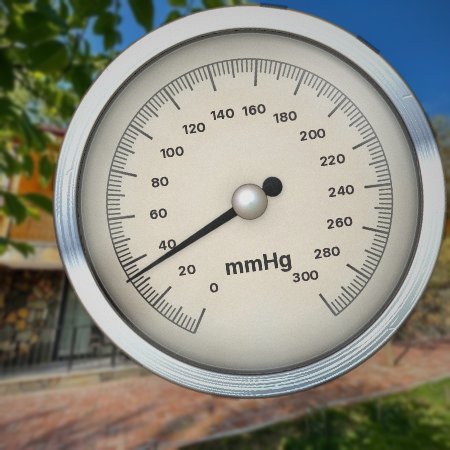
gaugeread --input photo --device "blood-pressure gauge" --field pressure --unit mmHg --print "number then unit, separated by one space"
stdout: 34 mmHg
